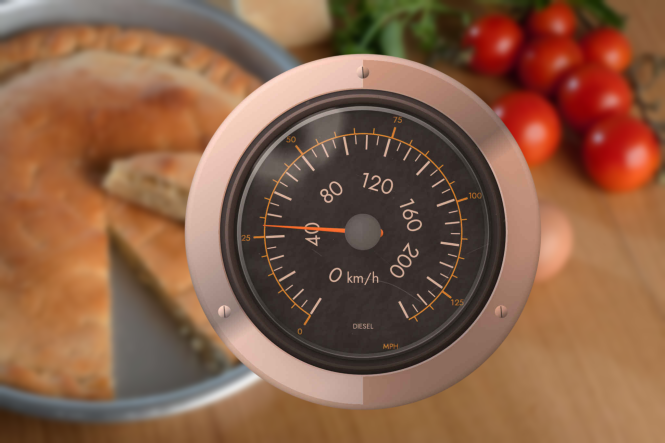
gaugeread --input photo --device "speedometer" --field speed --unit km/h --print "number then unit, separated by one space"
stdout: 45 km/h
